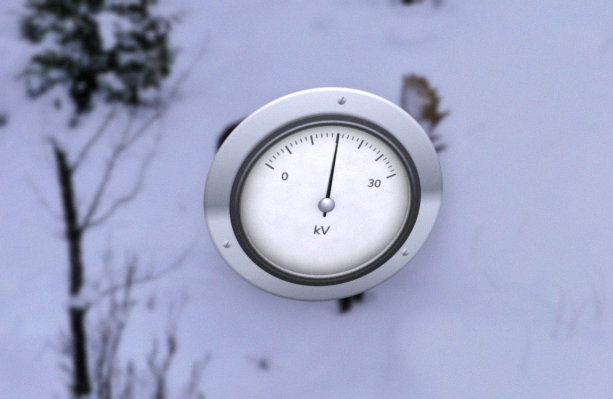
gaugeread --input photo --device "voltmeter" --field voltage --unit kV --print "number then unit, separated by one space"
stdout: 15 kV
